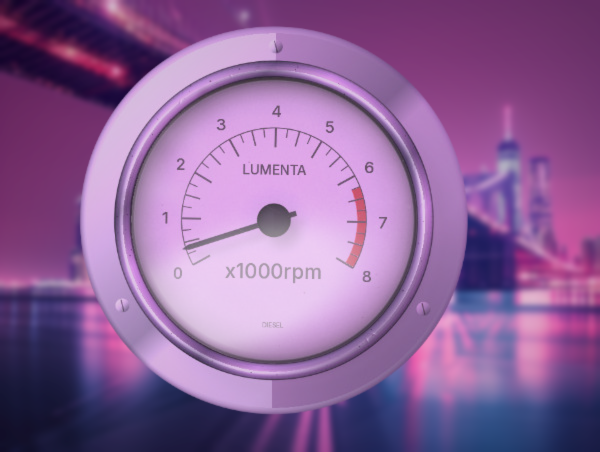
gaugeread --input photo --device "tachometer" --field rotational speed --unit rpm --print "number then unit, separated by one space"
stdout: 375 rpm
